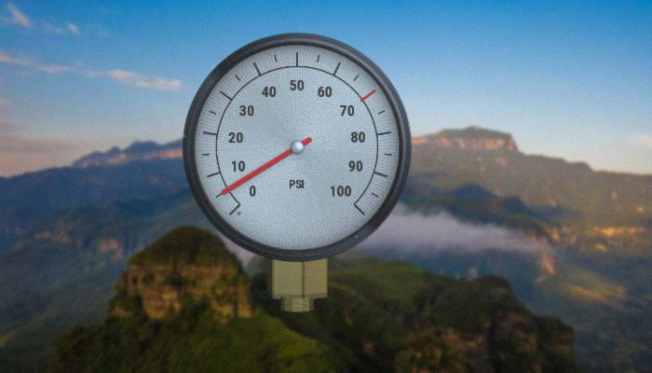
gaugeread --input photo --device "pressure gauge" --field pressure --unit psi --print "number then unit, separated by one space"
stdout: 5 psi
